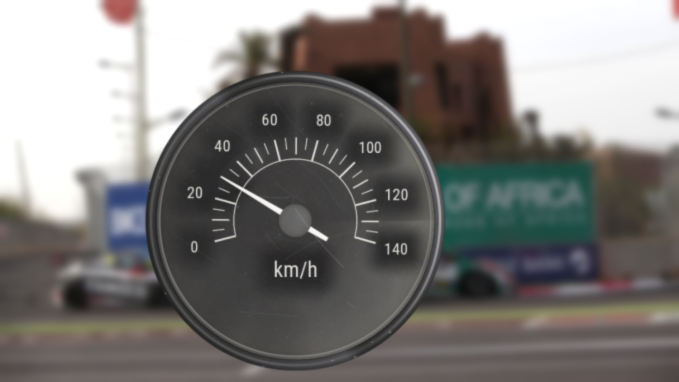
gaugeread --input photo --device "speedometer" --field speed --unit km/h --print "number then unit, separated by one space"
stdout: 30 km/h
